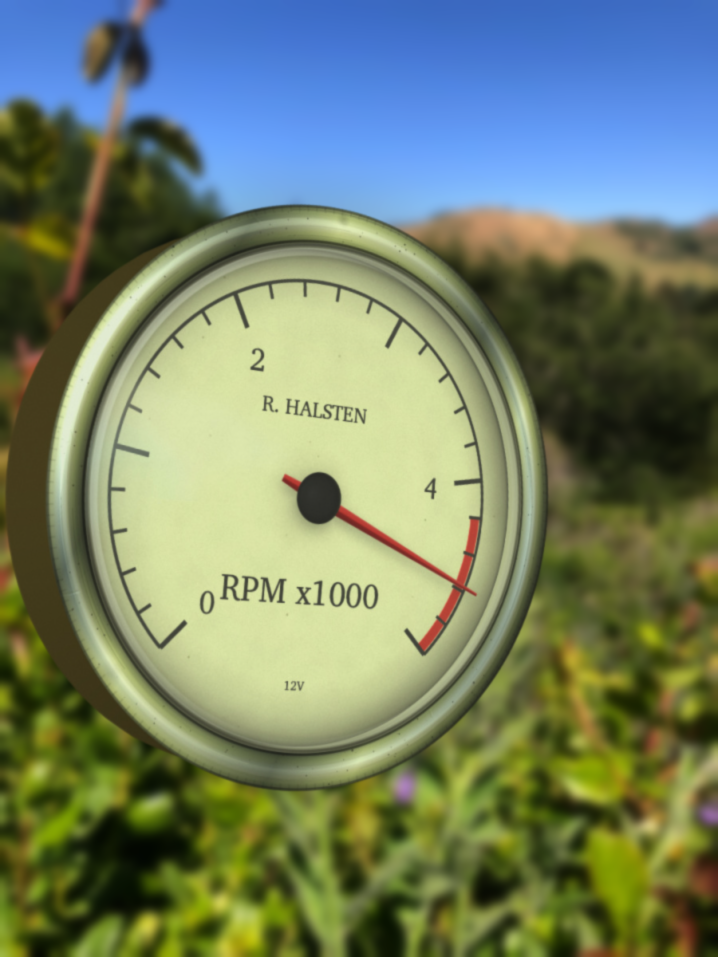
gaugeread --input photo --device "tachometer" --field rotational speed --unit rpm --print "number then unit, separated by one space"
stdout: 4600 rpm
